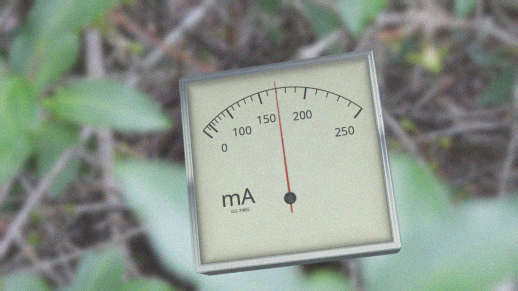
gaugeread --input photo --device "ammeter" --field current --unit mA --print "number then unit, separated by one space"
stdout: 170 mA
